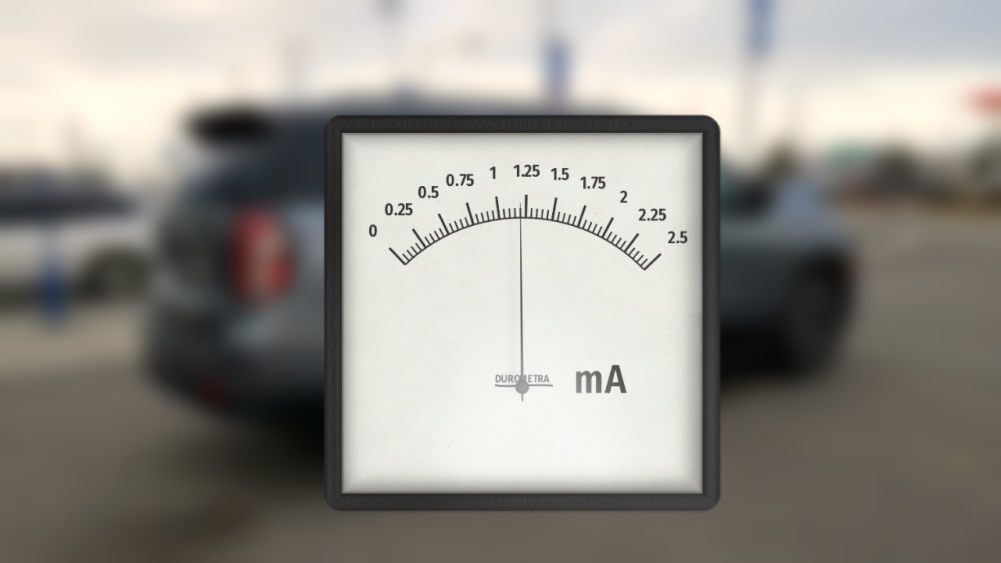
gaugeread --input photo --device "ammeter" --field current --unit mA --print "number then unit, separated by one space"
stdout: 1.2 mA
